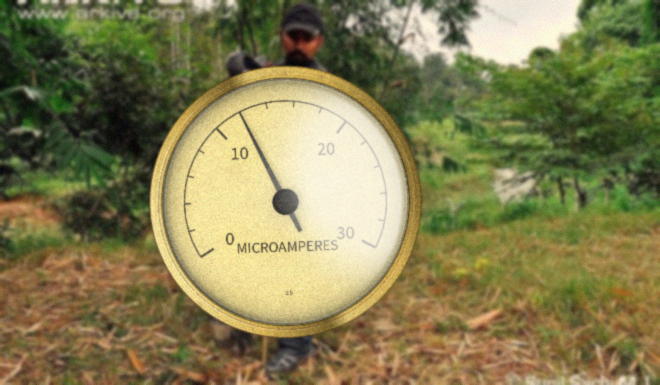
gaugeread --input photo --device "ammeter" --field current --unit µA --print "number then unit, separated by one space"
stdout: 12 µA
